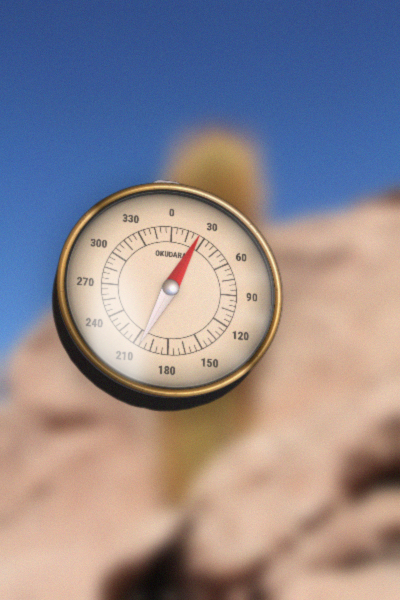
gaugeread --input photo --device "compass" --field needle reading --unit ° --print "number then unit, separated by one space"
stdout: 25 °
